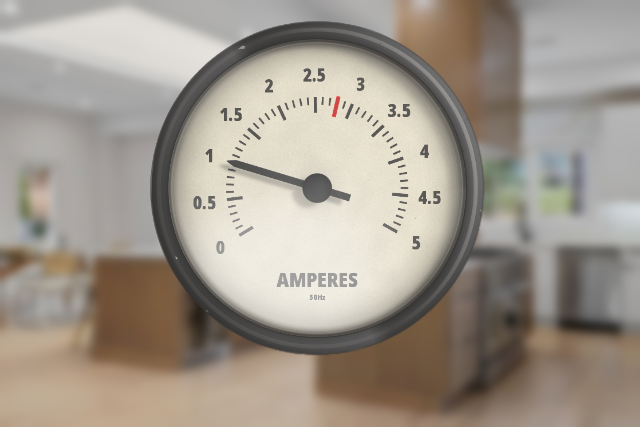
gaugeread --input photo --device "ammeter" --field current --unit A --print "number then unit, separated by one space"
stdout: 1 A
